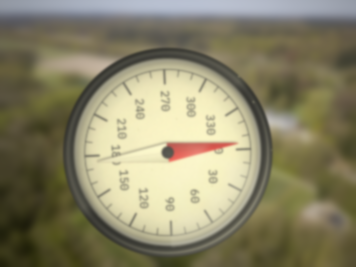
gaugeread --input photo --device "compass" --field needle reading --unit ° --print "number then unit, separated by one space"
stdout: 355 °
